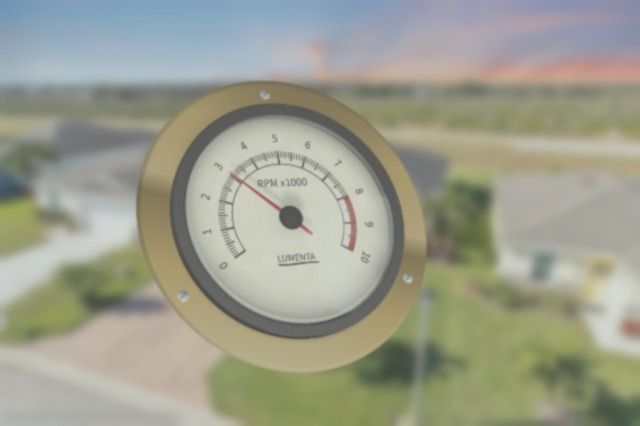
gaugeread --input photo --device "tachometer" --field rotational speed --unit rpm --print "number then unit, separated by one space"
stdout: 3000 rpm
